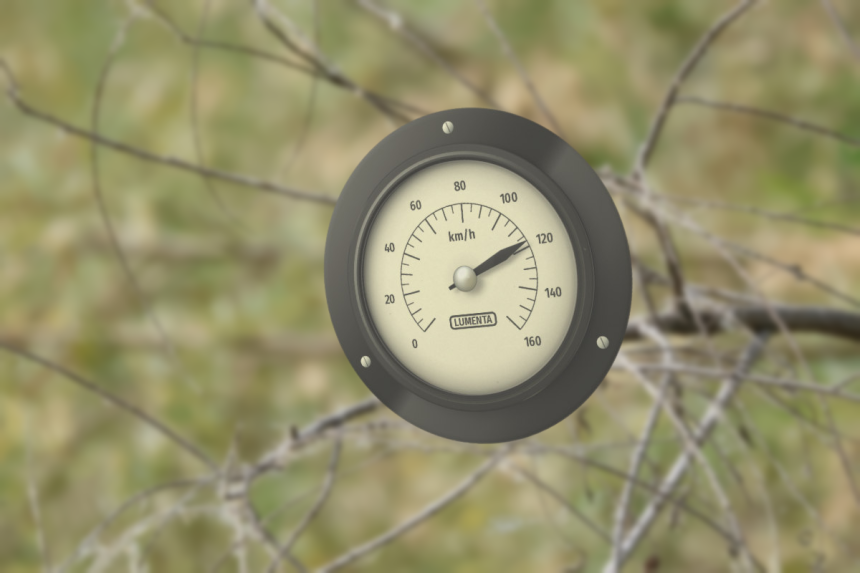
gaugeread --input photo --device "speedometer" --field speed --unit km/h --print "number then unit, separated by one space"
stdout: 117.5 km/h
